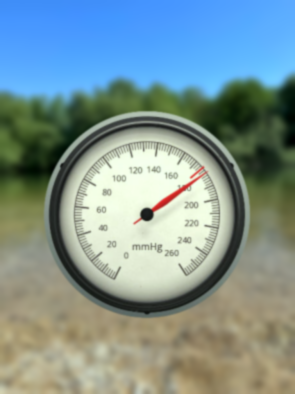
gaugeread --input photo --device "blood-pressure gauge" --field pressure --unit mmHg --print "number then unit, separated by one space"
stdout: 180 mmHg
